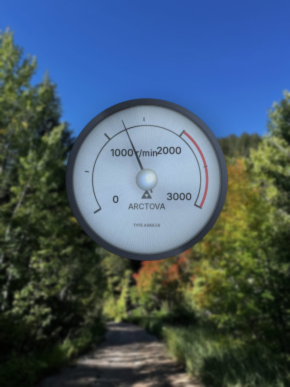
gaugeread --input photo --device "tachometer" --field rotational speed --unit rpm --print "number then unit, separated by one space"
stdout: 1250 rpm
